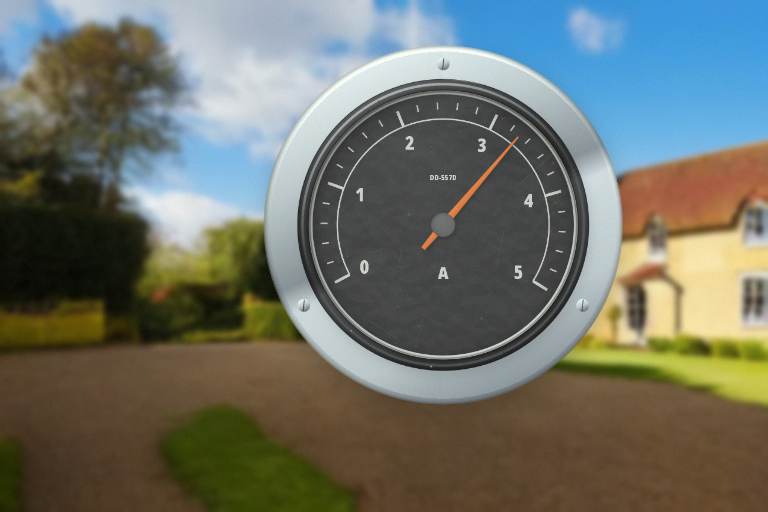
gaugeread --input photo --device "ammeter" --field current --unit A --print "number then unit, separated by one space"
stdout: 3.3 A
